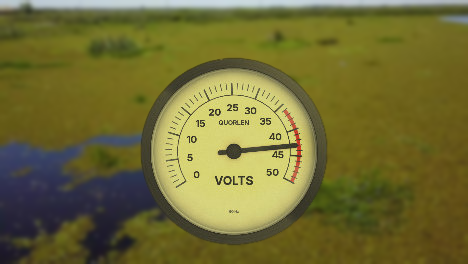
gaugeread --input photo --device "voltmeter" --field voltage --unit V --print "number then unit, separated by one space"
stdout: 43 V
